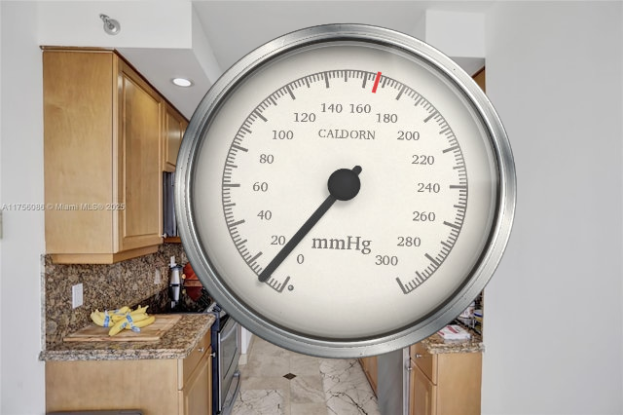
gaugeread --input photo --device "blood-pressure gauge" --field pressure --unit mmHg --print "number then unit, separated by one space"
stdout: 10 mmHg
